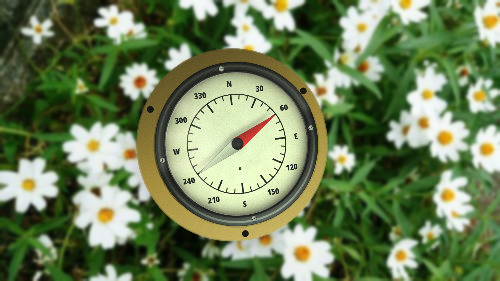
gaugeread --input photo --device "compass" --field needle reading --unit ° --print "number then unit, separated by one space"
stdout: 60 °
